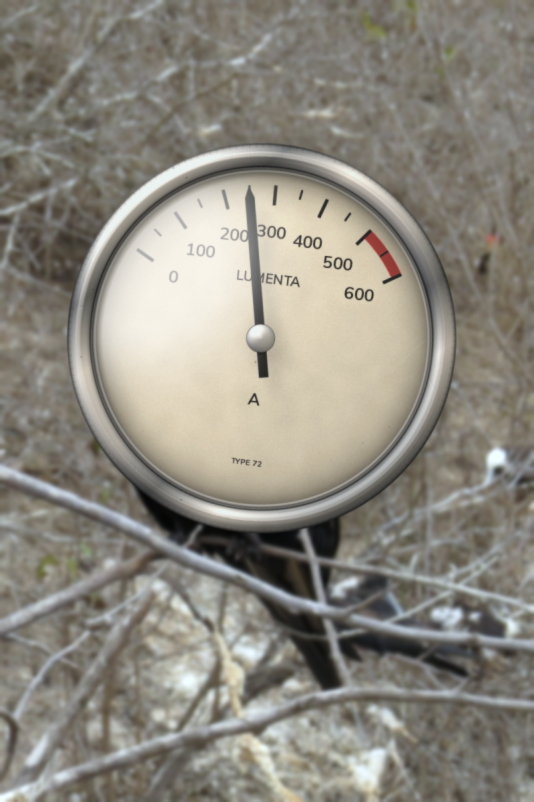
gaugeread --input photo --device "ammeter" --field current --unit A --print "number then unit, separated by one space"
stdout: 250 A
